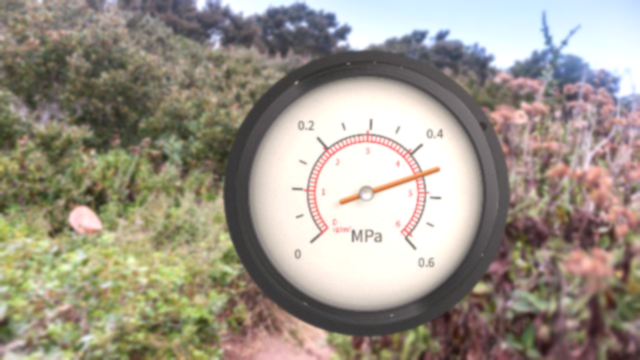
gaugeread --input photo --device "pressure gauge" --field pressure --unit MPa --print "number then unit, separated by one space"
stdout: 0.45 MPa
